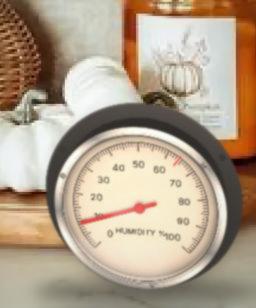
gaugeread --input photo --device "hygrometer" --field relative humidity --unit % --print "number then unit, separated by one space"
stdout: 10 %
